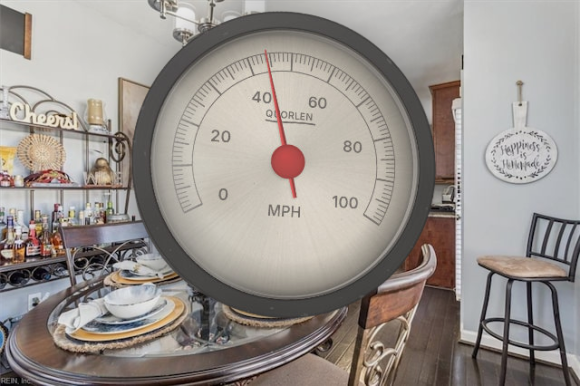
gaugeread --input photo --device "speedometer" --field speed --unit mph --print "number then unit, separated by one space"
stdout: 44 mph
